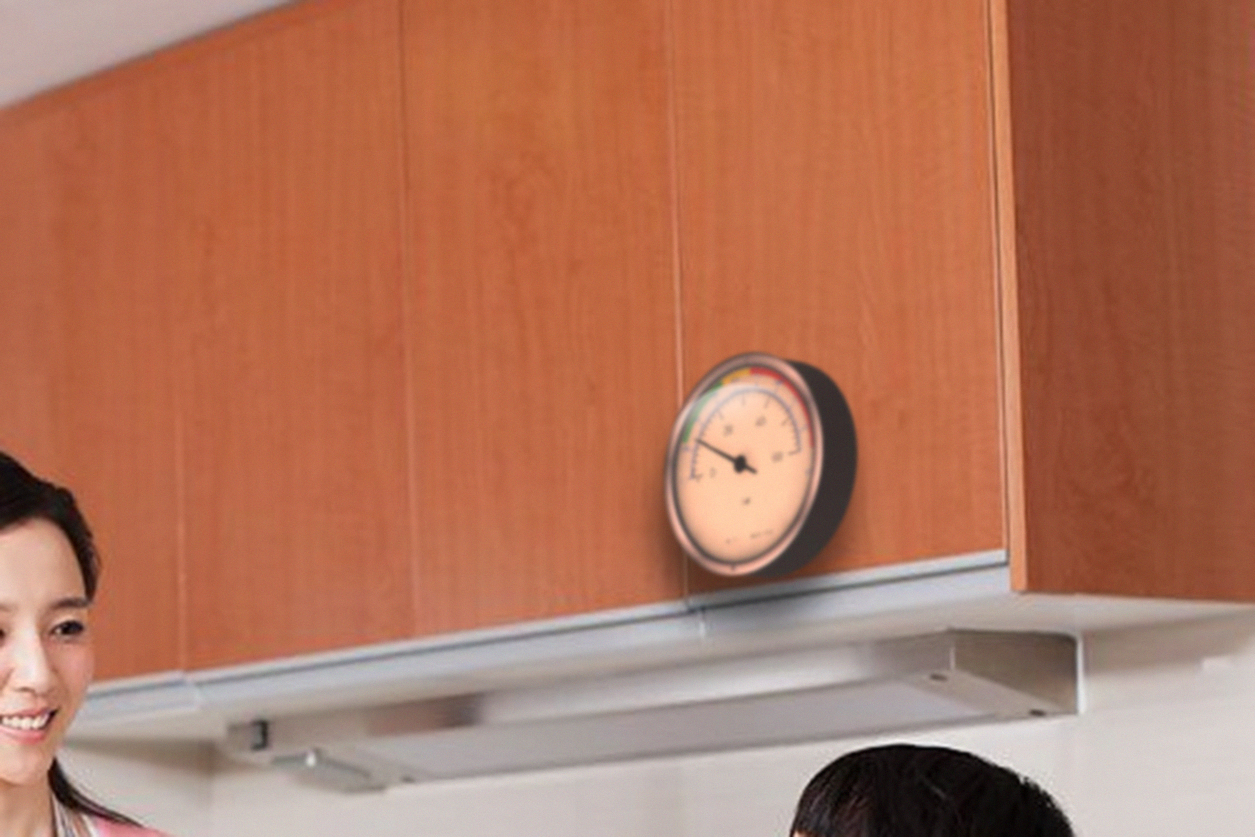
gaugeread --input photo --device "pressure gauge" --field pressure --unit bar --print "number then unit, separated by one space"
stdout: 10 bar
